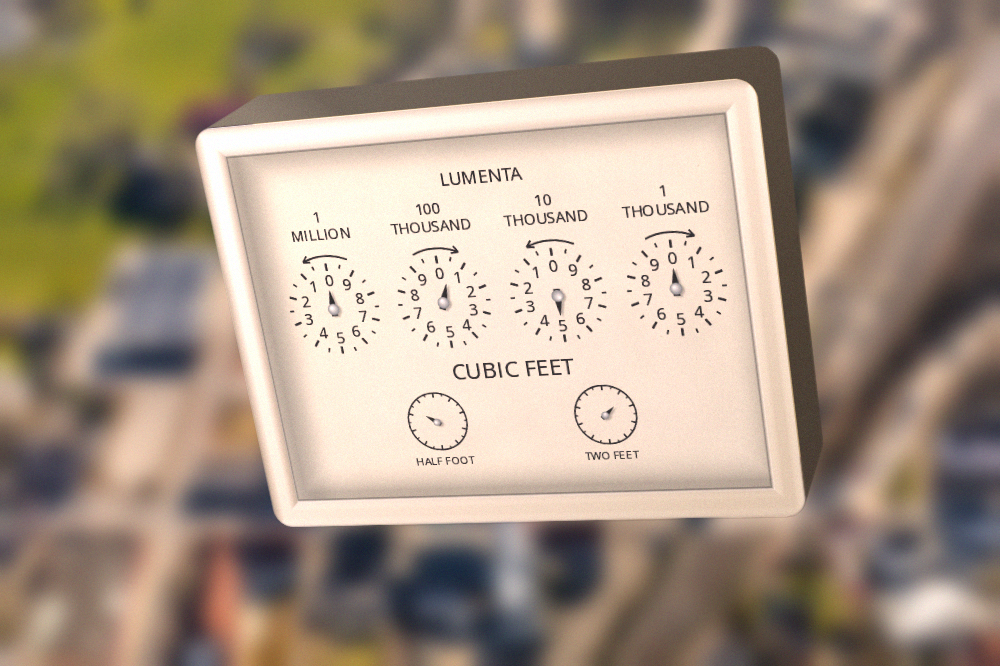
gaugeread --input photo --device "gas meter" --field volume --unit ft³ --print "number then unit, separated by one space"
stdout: 5000 ft³
